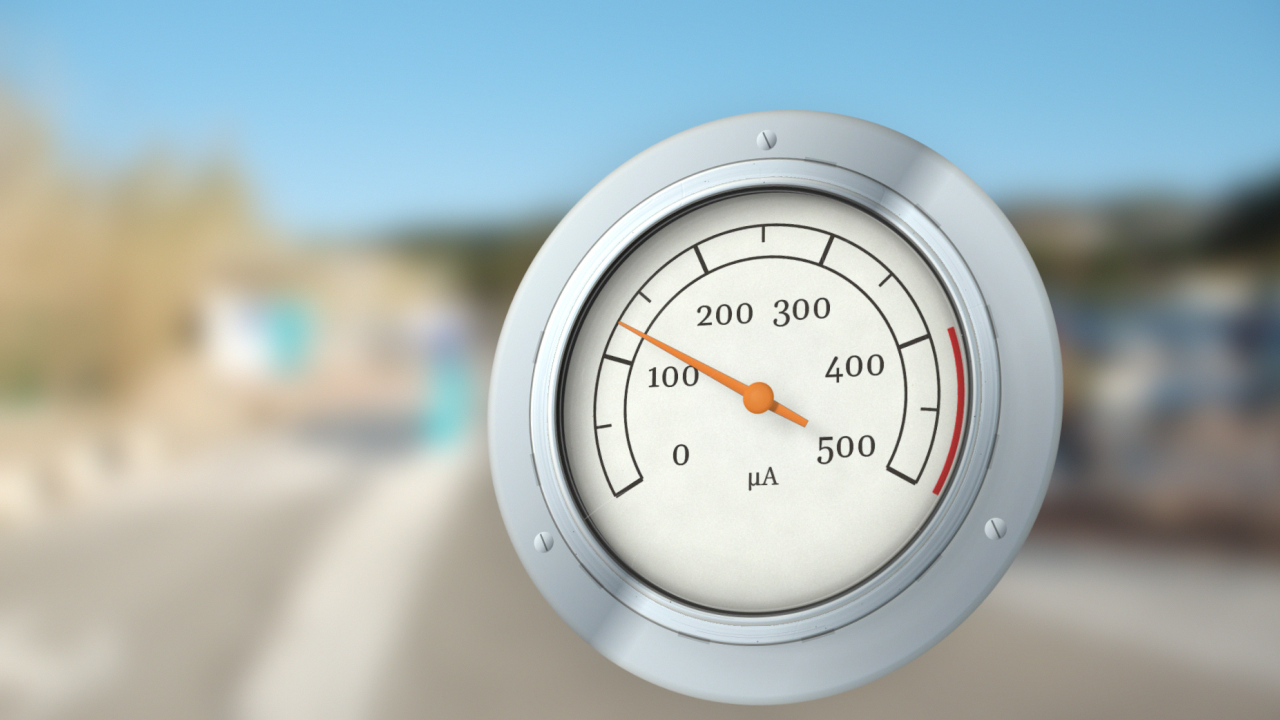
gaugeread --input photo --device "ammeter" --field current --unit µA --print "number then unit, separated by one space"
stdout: 125 µA
